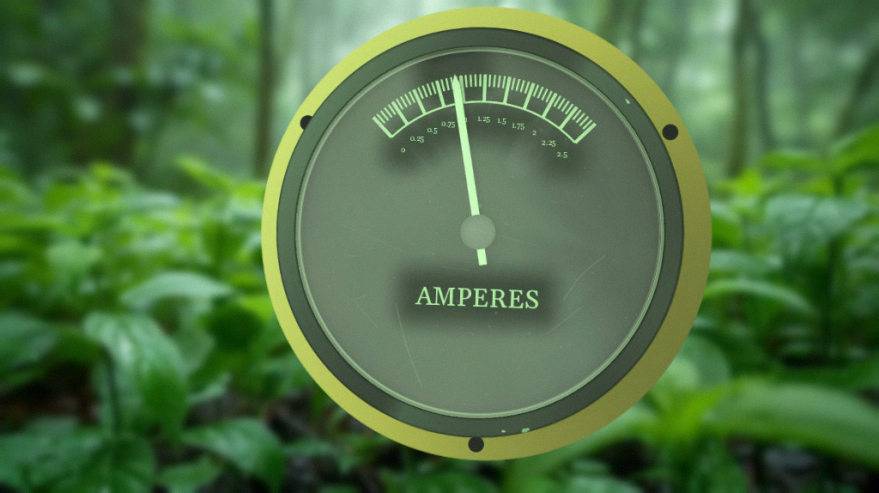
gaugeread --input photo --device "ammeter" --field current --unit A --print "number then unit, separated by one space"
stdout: 0.95 A
